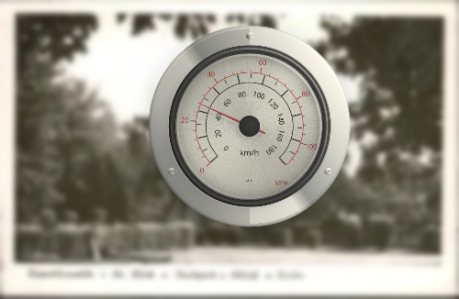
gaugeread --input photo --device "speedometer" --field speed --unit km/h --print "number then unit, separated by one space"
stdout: 45 km/h
